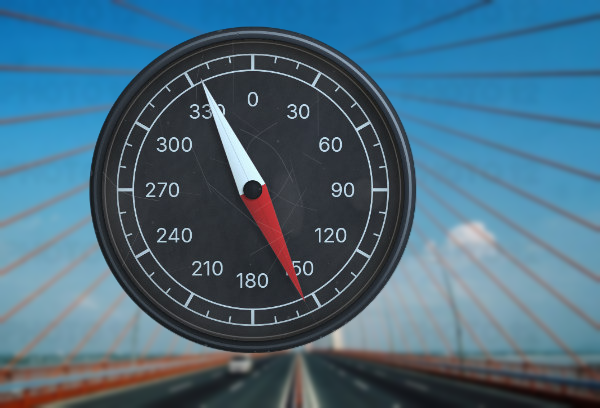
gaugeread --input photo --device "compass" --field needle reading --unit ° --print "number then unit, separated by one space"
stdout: 155 °
